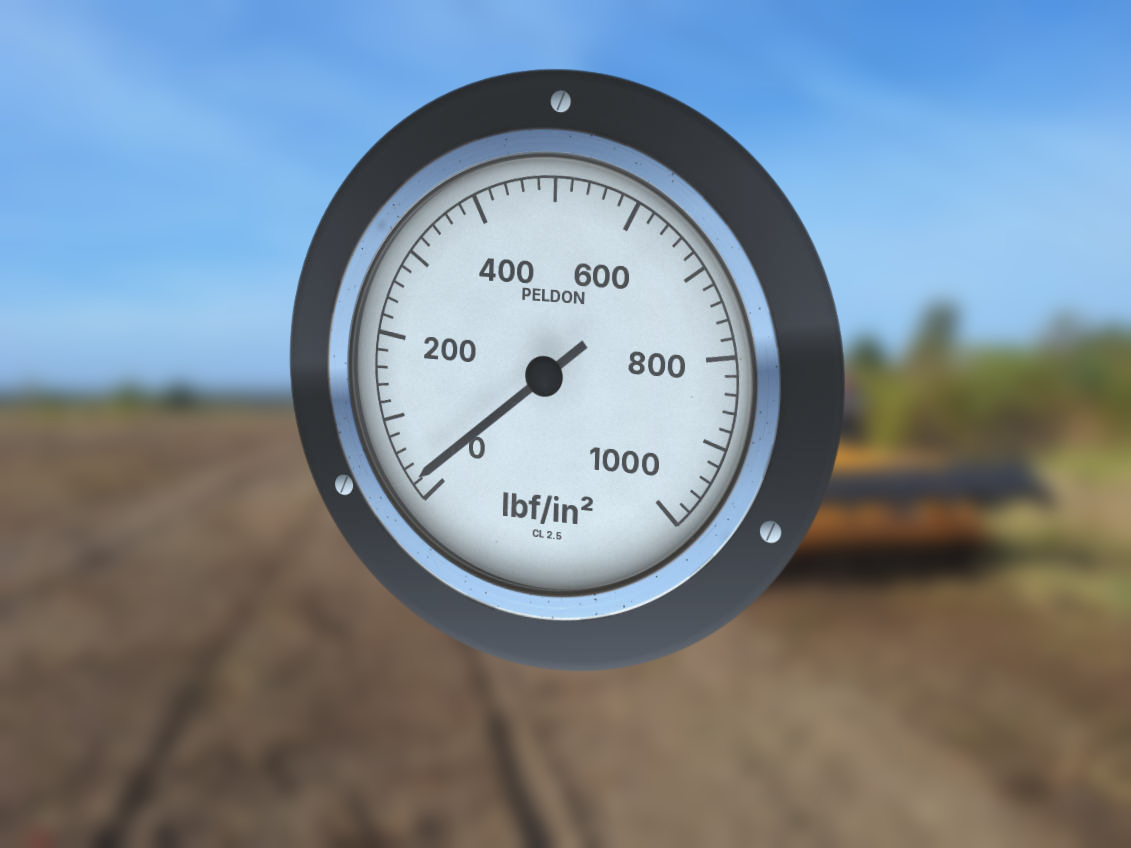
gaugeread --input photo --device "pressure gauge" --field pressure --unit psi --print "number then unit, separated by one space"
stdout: 20 psi
